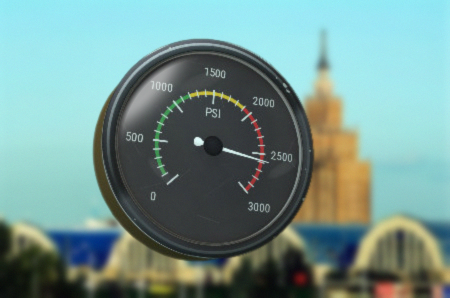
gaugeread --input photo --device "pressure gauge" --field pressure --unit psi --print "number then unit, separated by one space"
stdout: 2600 psi
